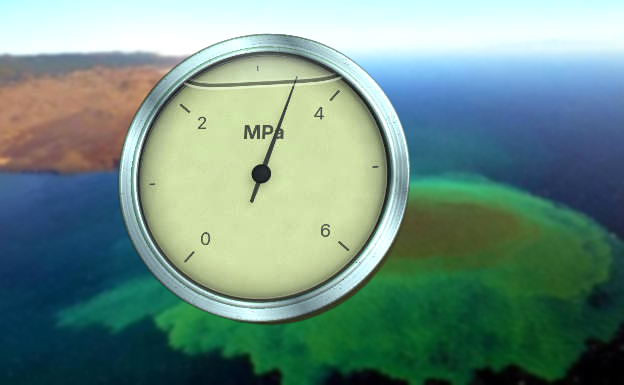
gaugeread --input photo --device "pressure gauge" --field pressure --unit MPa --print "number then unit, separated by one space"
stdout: 3.5 MPa
